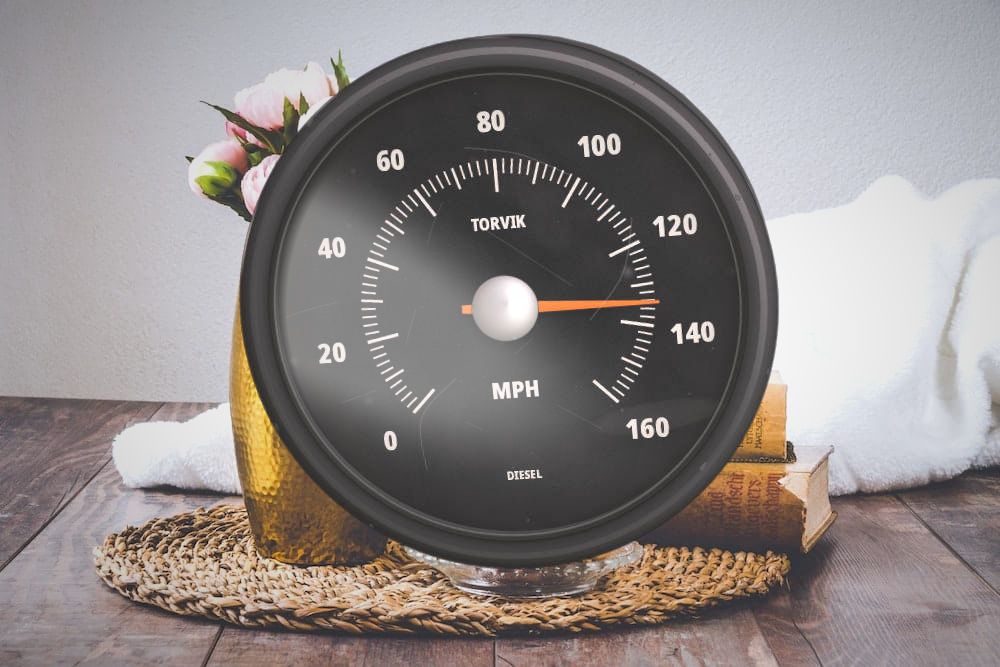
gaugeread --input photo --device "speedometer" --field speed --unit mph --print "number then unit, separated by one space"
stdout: 134 mph
